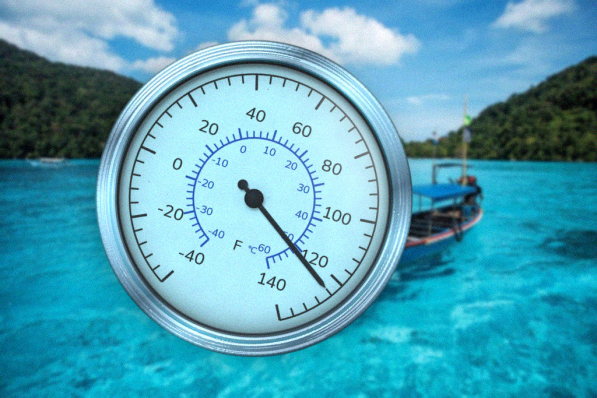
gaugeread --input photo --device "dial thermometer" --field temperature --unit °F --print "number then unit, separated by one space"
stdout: 124 °F
